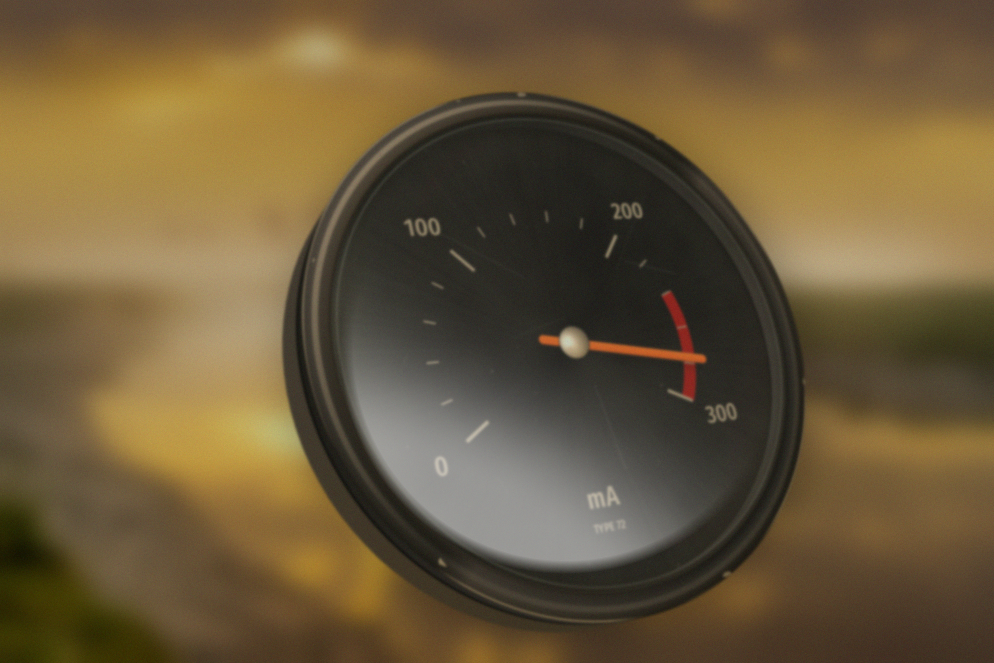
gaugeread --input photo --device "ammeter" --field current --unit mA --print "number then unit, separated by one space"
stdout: 280 mA
